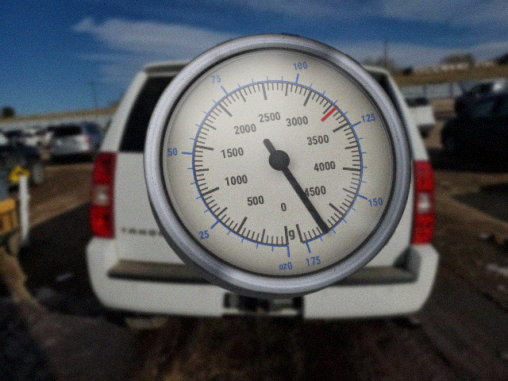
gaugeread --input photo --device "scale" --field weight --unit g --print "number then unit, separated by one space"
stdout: 4750 g
